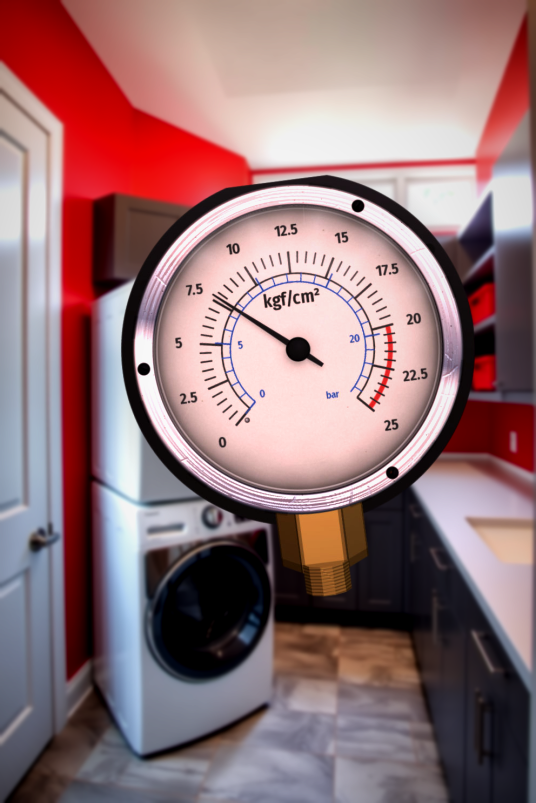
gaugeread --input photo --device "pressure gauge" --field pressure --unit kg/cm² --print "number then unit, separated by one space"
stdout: 7.75 kg/cm²
